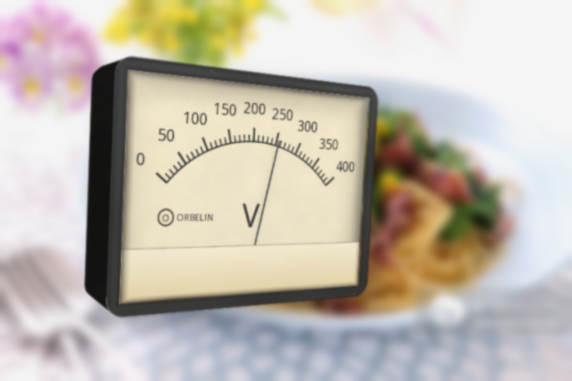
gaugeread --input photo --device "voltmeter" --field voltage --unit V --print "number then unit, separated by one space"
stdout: 250 V
